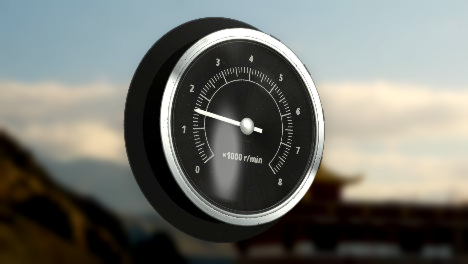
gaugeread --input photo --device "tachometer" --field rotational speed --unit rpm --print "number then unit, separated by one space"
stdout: 1500 rpm
